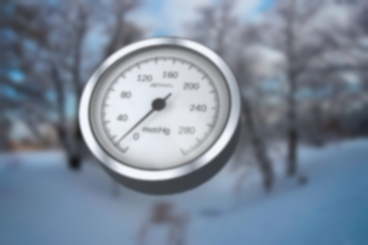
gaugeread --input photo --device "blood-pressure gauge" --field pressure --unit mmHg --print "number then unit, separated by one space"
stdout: 10 mmHg
